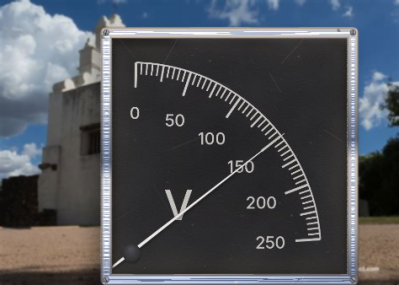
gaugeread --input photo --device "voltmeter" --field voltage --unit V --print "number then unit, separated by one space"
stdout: 150 V
